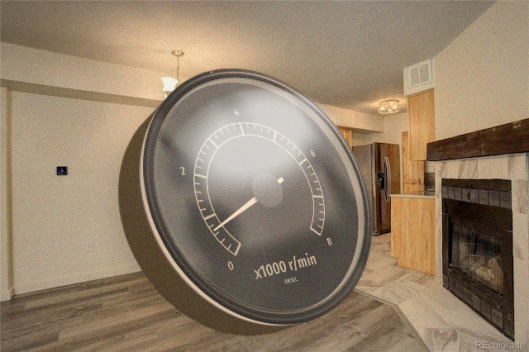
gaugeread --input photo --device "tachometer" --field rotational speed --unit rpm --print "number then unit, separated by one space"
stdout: 700 rpm
